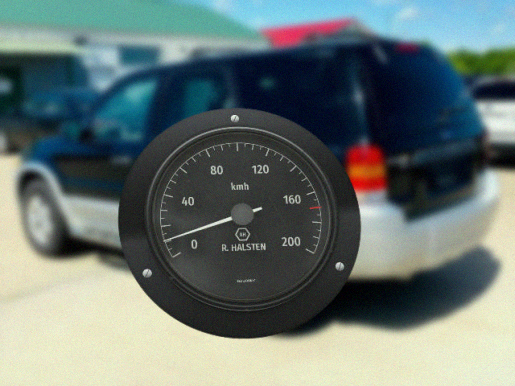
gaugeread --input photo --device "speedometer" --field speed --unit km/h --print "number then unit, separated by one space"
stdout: 10 km/h
